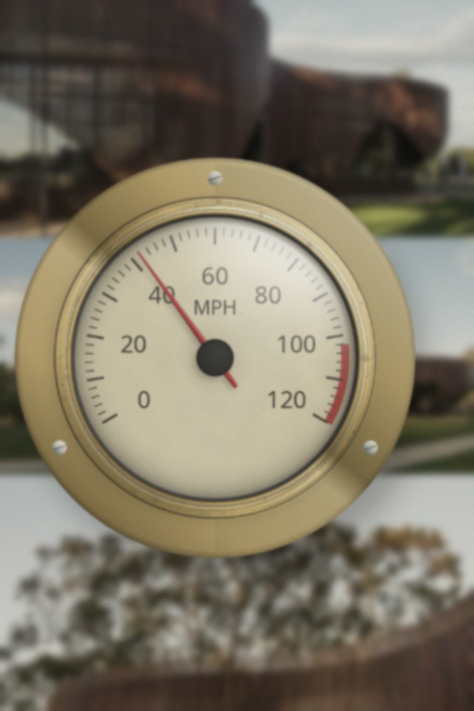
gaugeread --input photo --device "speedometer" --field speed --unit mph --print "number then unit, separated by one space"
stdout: 42 mph
